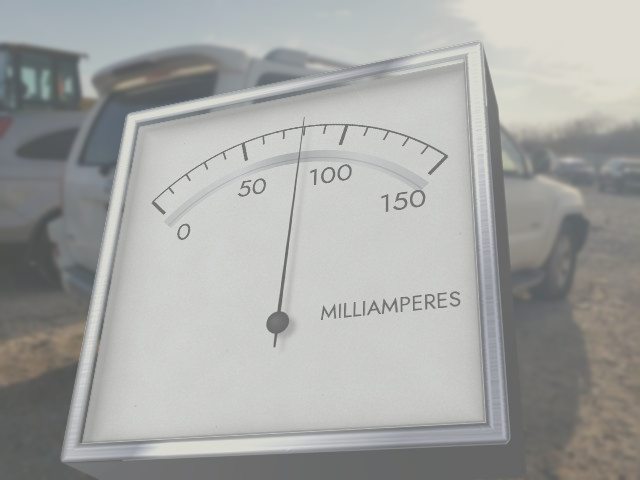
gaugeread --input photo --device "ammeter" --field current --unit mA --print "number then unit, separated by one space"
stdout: 80 mA
